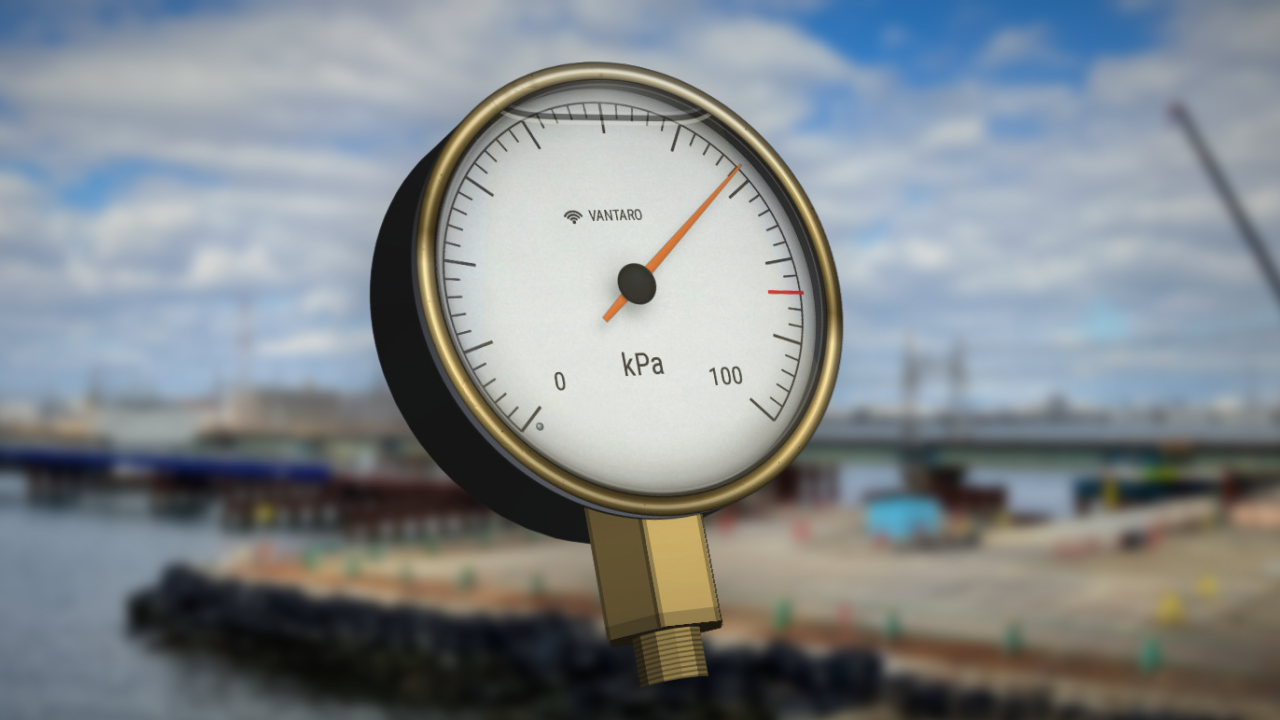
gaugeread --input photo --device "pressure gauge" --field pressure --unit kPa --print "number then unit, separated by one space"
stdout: 68 kPa
